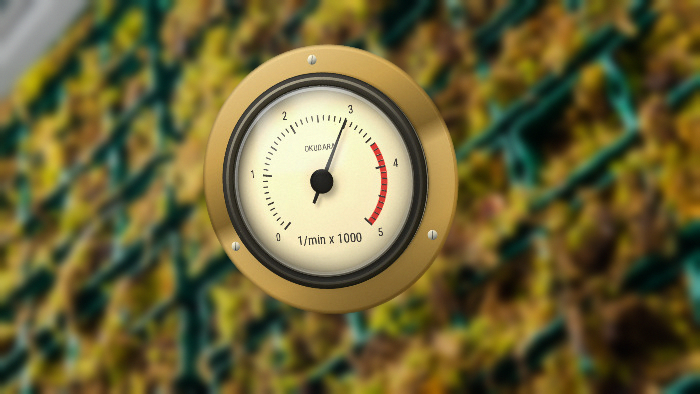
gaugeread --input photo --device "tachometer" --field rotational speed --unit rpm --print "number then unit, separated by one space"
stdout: 3000 rpm
